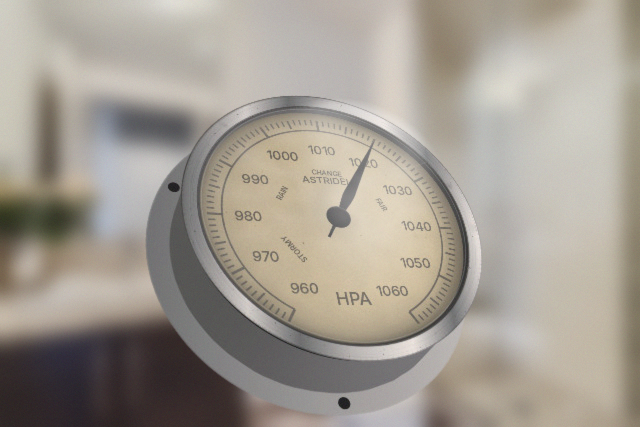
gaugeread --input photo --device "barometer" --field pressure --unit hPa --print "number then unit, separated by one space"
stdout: 1020 hPa
